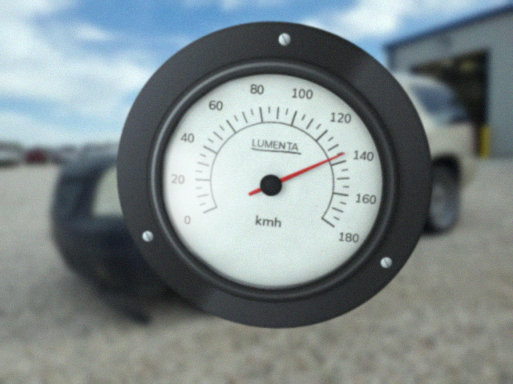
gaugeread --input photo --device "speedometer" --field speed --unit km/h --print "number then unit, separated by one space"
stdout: 135 km/h
